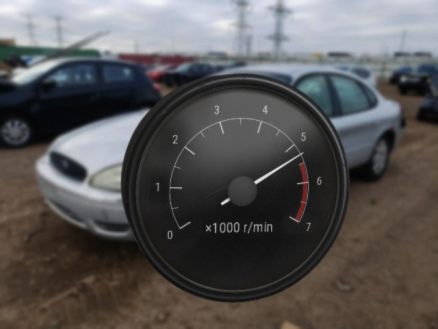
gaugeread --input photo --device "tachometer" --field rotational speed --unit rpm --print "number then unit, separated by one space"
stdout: 5250 rpm
